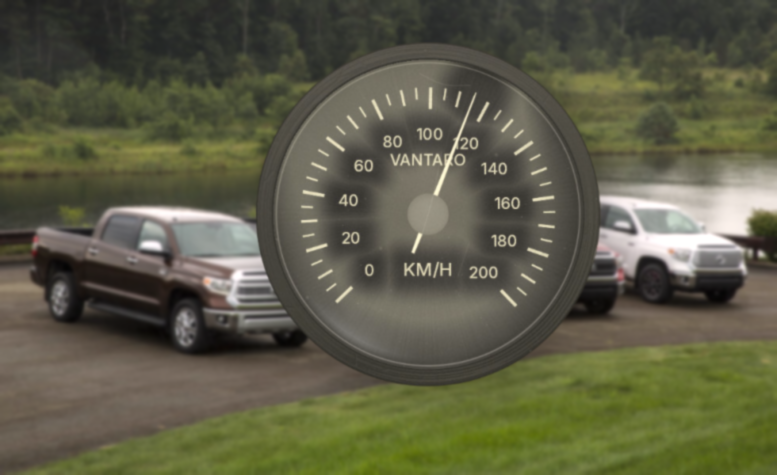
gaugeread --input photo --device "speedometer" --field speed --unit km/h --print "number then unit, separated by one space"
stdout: 115 km/h
